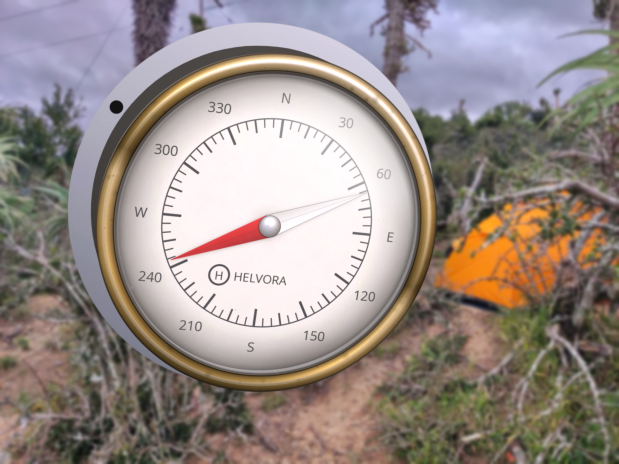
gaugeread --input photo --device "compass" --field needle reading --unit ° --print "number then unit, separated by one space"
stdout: 245 °
